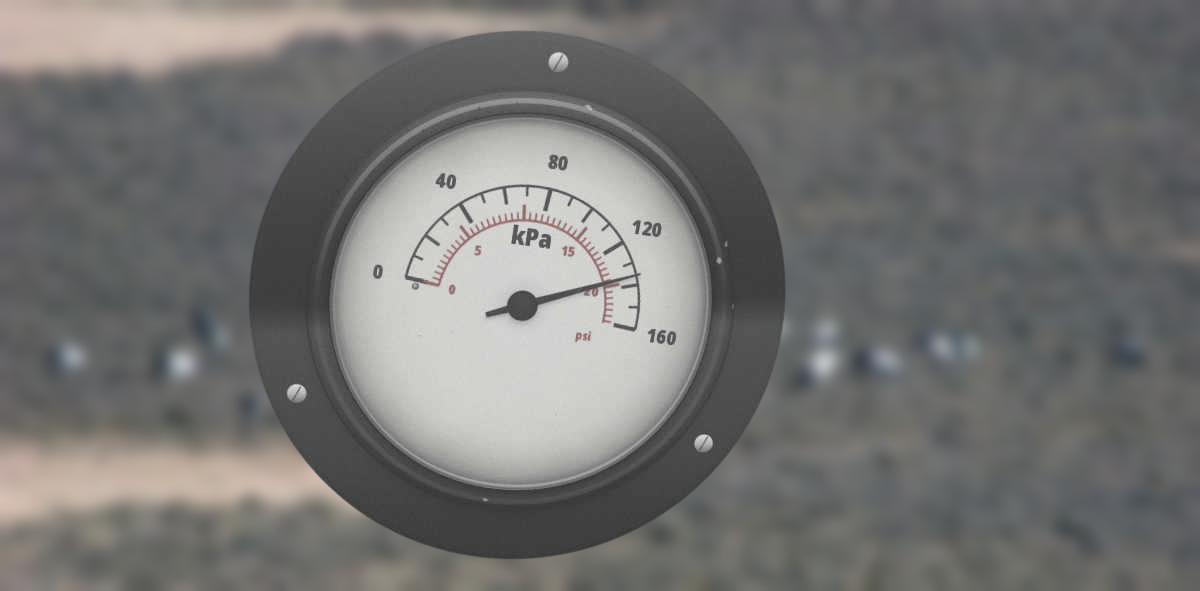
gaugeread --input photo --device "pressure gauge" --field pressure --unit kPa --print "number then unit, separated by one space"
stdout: 135 kPa
